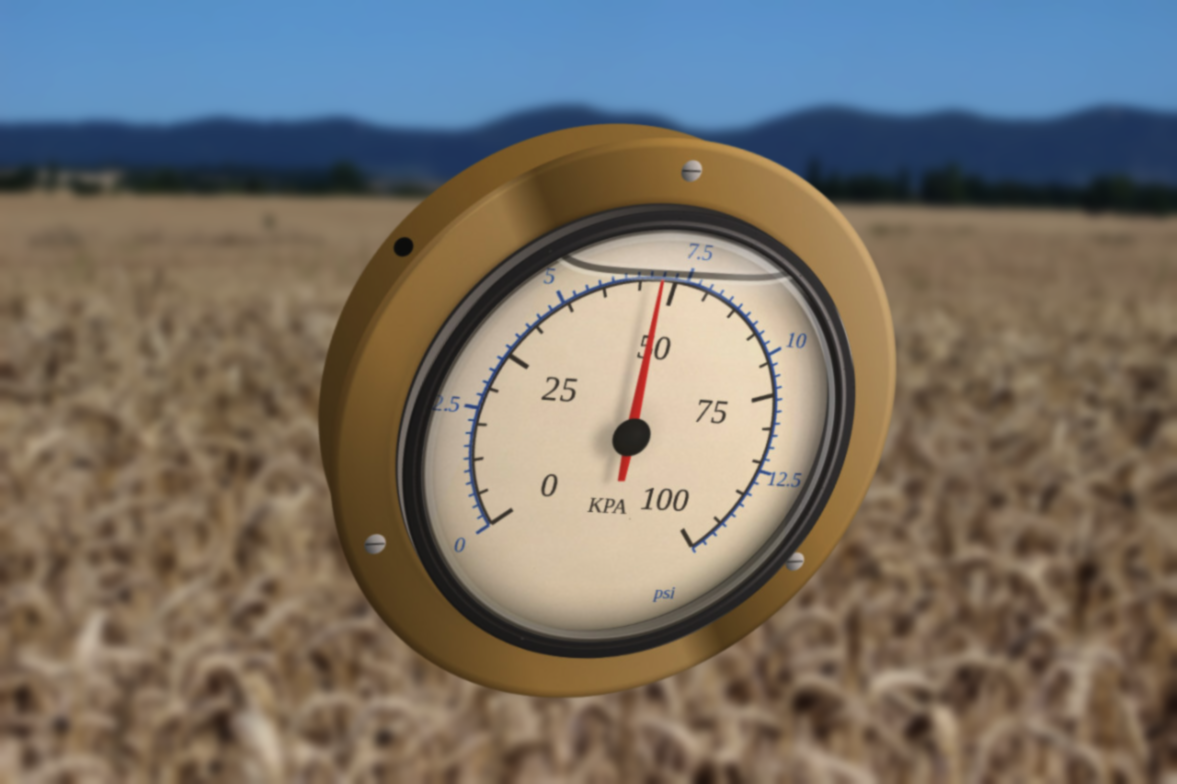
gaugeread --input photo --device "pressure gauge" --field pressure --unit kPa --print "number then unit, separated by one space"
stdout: 47.5 kPa
